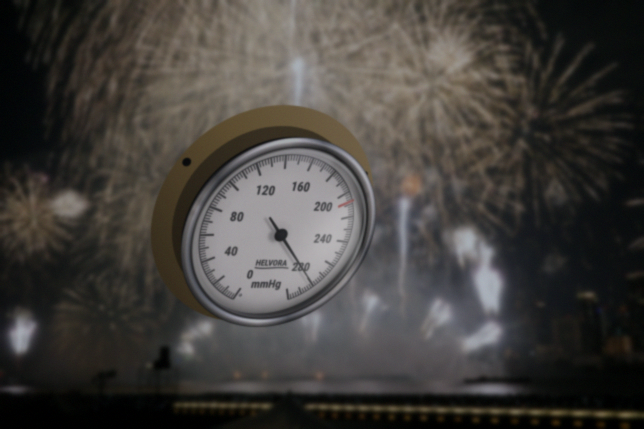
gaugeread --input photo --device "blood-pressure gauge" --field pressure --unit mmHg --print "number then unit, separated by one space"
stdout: 280 mmHg
